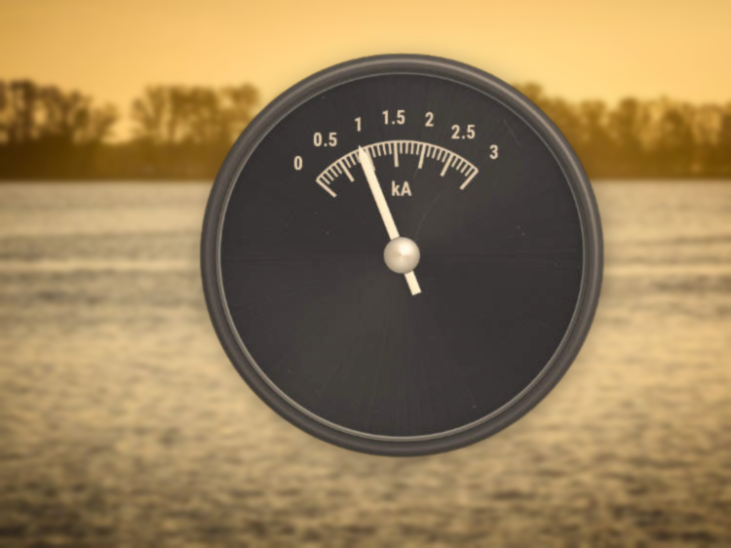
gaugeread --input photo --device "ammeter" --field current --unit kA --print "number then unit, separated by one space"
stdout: 0.9 kA
